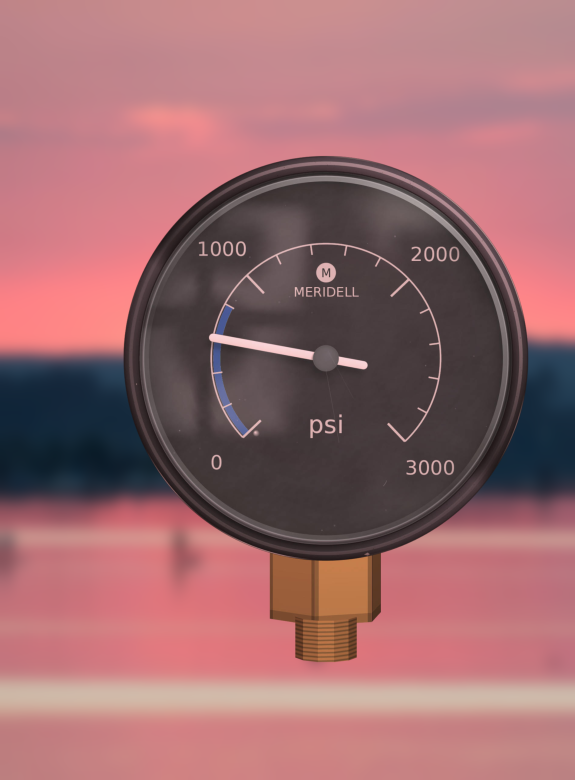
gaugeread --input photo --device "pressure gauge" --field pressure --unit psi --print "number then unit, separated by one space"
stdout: 600 psi
